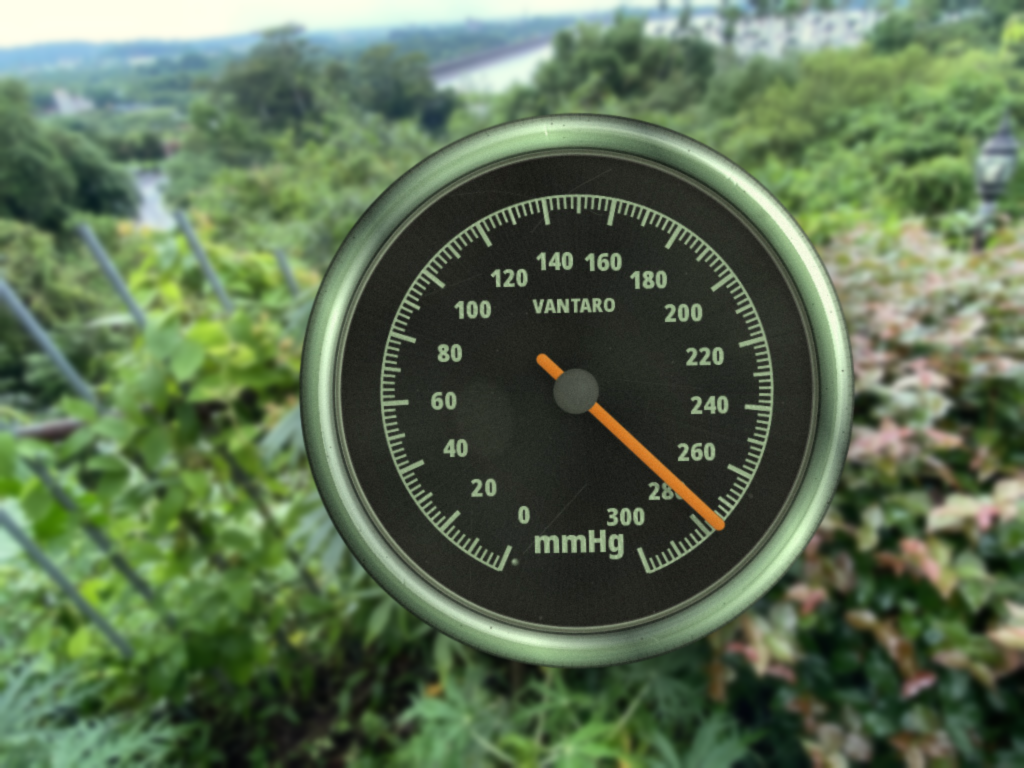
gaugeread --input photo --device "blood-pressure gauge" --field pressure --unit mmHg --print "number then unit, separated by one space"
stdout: 276 mmHg
